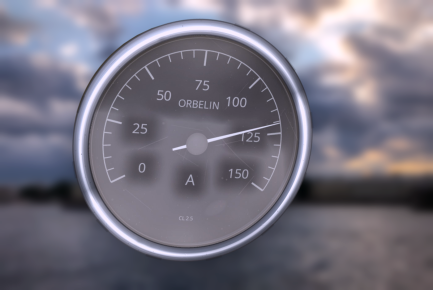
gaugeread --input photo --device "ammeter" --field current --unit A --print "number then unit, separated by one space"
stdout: 120 A
